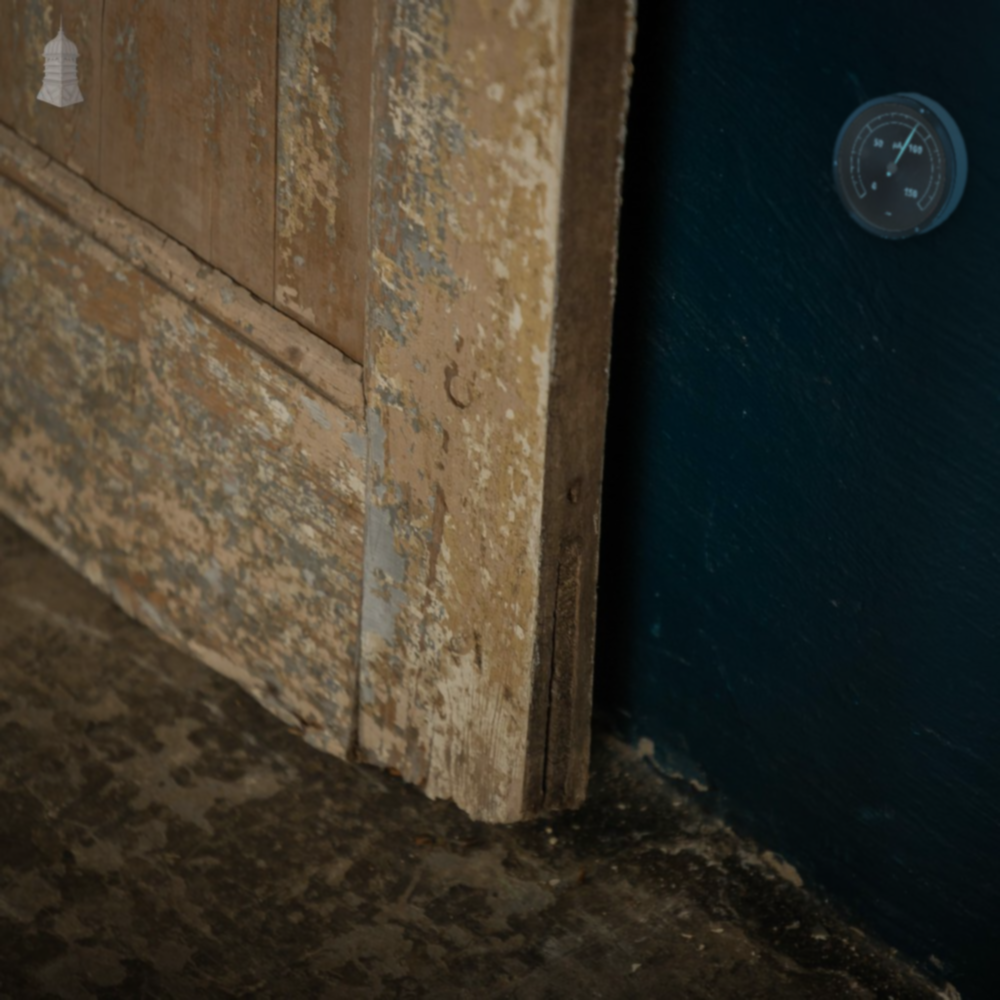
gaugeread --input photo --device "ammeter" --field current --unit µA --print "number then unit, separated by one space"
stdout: 90 µA
